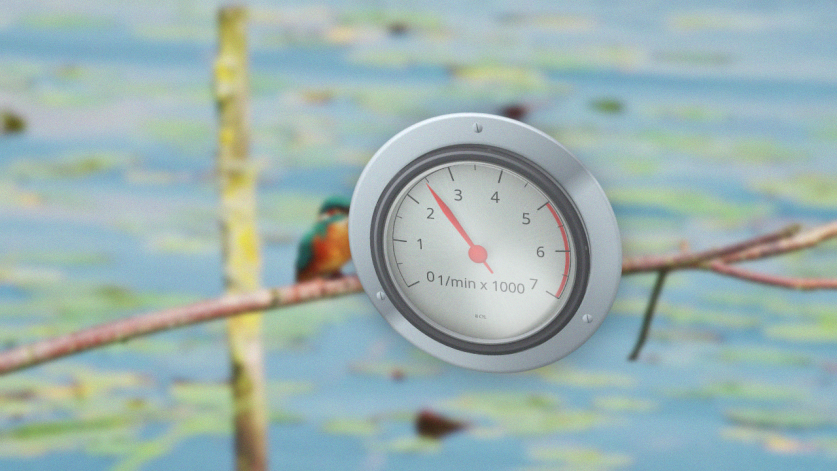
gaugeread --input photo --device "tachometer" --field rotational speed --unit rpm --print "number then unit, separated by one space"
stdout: 2500 rpm
